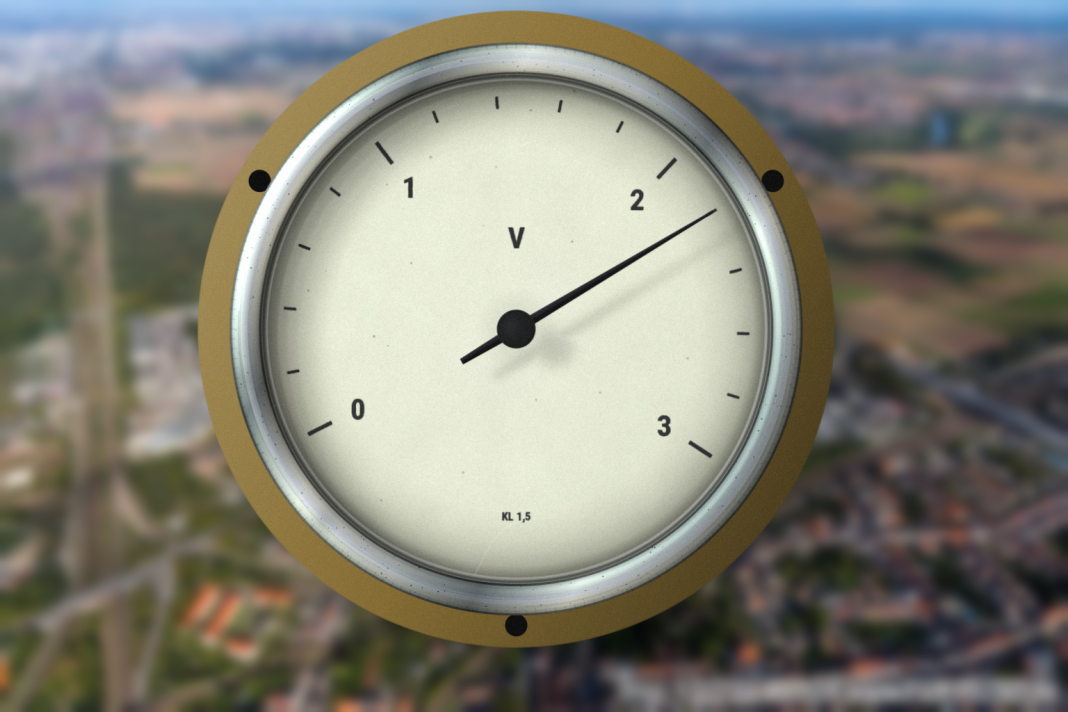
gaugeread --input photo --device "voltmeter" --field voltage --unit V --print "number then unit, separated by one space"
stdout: 2.2 V
